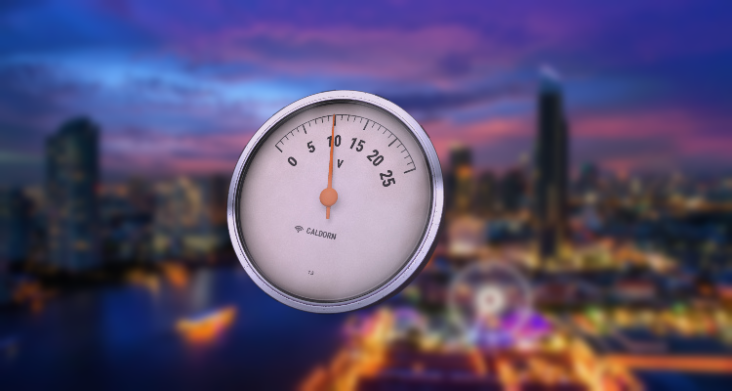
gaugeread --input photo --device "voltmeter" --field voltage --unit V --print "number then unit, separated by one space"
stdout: 10 V
